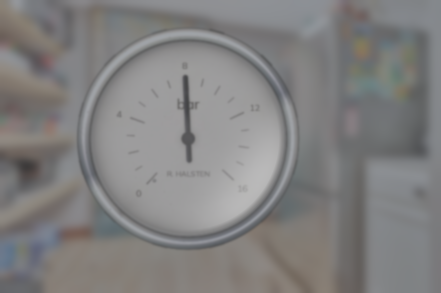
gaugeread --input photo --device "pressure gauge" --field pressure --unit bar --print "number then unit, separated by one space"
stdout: 8 bar
